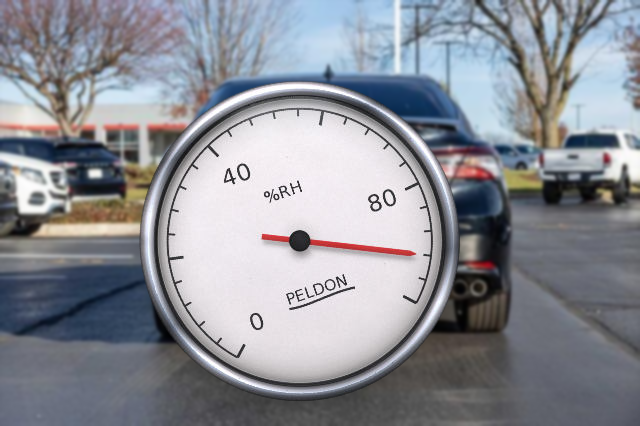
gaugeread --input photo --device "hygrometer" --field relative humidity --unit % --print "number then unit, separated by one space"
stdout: 92 %
